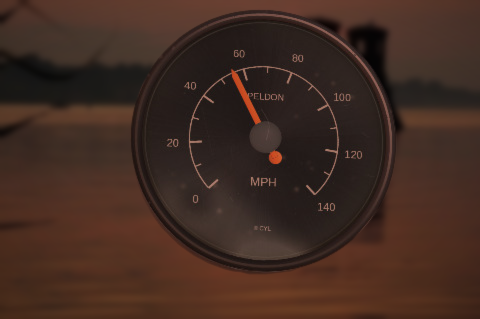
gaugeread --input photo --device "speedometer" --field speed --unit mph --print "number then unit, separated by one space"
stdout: 55 mph
